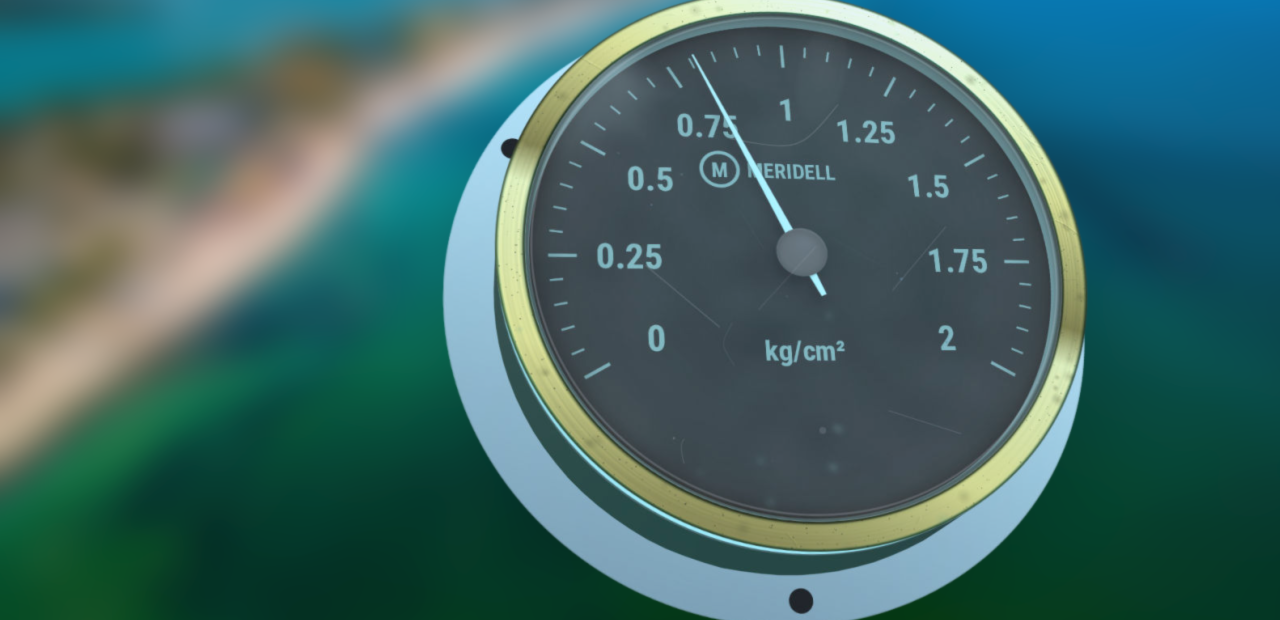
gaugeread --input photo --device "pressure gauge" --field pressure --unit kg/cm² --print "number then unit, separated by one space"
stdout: 0.8 kg/cm²
